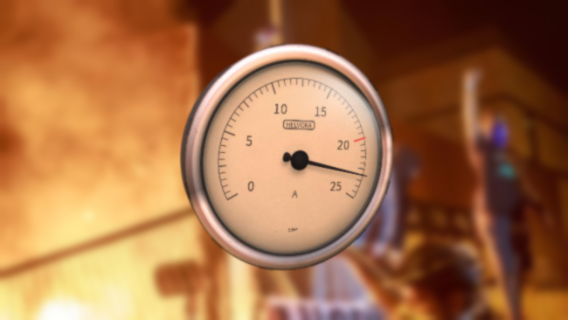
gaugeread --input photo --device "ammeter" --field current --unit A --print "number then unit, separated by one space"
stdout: 23 A
